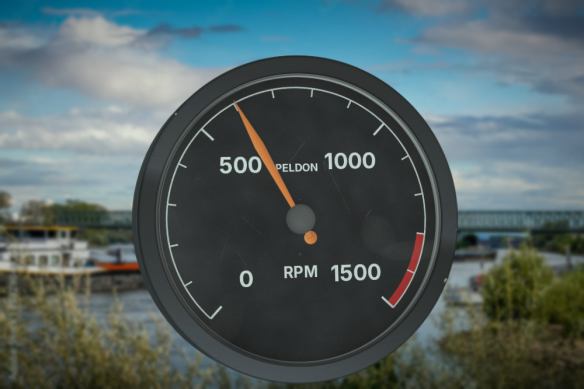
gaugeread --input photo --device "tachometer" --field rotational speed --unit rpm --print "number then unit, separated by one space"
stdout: 600 rpm
